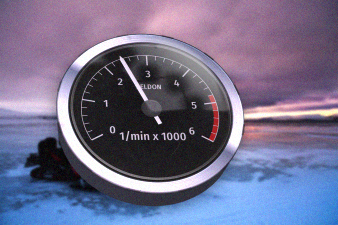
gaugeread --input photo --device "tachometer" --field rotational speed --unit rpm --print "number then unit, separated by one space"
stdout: 2400 rpm
